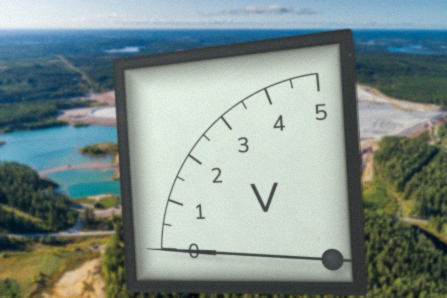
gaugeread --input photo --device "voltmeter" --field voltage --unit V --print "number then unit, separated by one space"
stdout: 0 V
